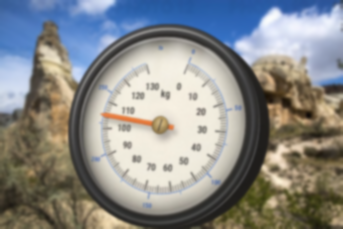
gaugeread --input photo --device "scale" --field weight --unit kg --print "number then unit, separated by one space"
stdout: 105 kg
